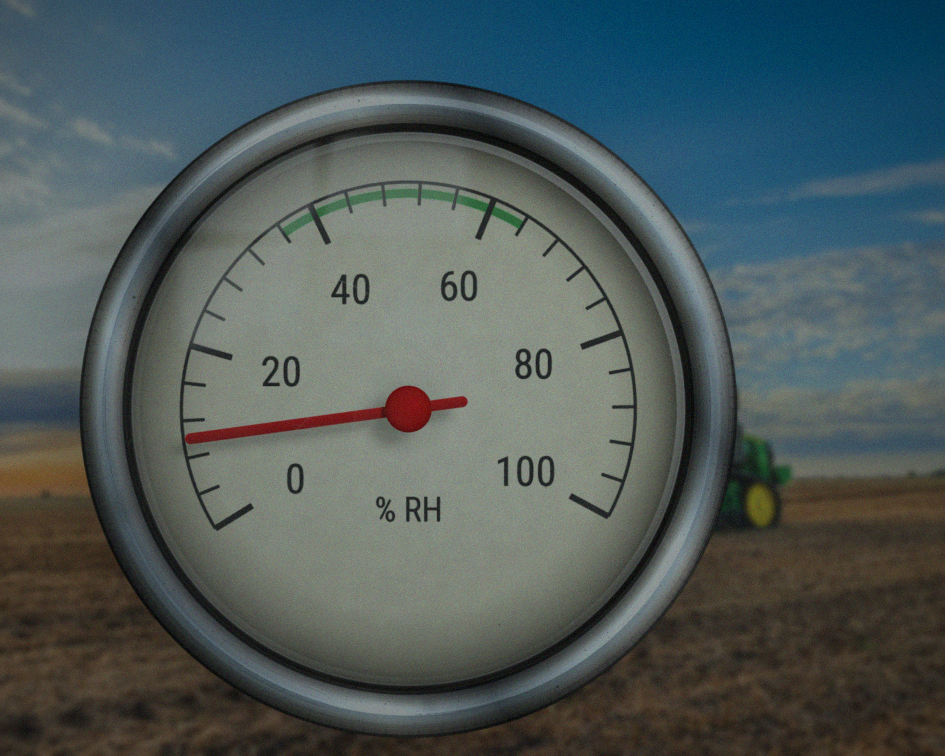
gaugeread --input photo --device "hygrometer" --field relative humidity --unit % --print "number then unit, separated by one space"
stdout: 10 %
